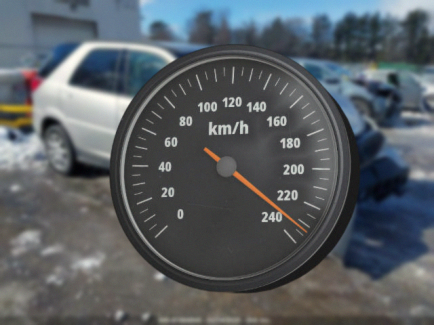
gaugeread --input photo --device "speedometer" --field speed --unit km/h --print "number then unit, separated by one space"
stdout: 232.5 km/h
